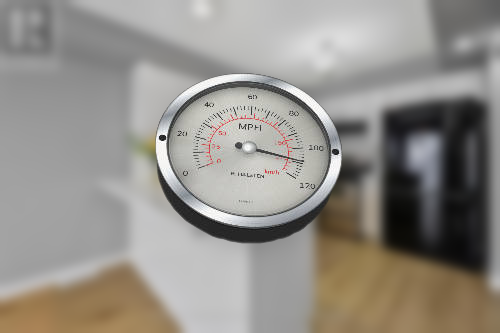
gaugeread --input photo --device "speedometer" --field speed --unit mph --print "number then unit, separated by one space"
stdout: 110 mph
